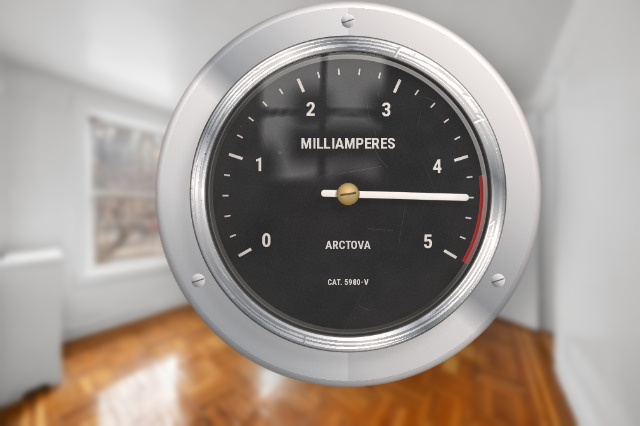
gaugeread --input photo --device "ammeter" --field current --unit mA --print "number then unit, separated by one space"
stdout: 4.4 mA
